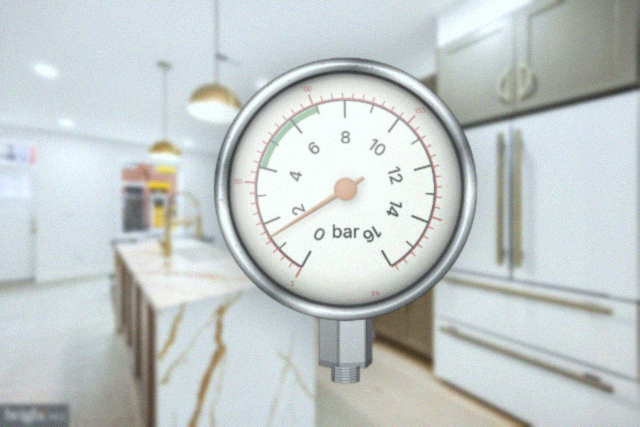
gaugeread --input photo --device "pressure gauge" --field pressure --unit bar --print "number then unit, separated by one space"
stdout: 1.5 bar
